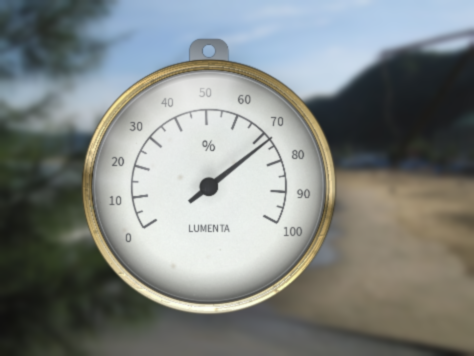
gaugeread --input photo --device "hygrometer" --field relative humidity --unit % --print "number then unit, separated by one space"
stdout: 72.5 %
